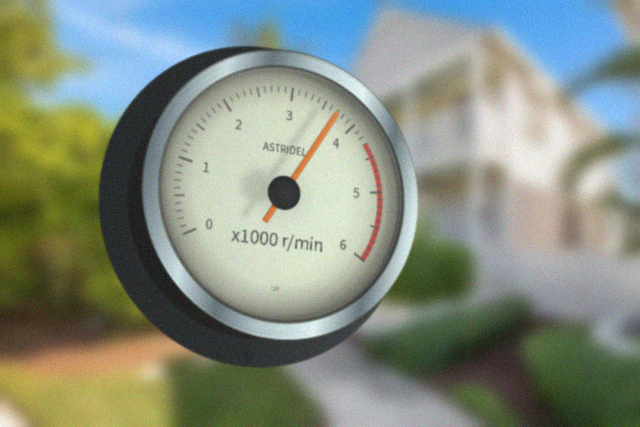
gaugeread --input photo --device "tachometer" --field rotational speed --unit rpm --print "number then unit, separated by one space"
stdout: 3700 rpm
